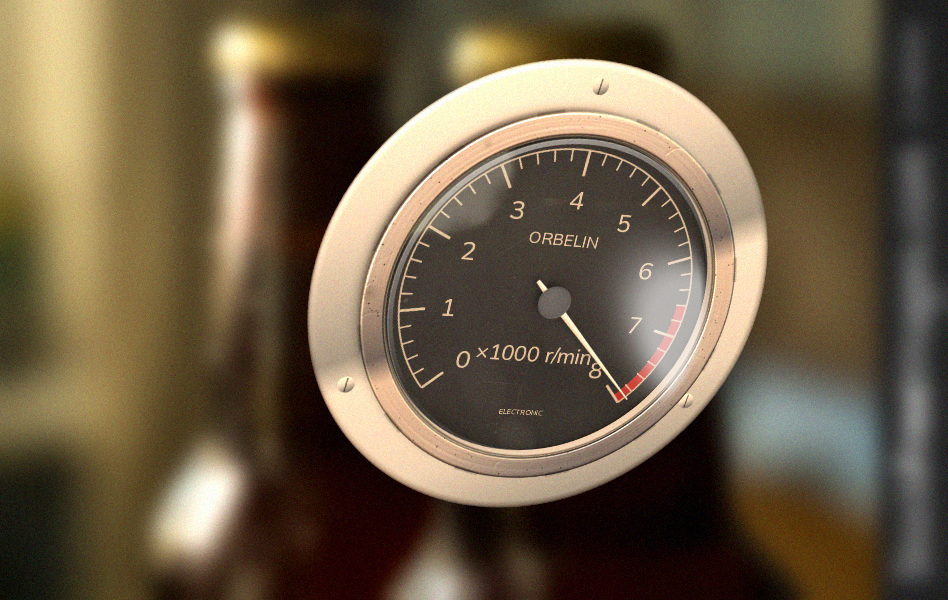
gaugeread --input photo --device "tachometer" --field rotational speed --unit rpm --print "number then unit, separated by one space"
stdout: 7900 rpm
